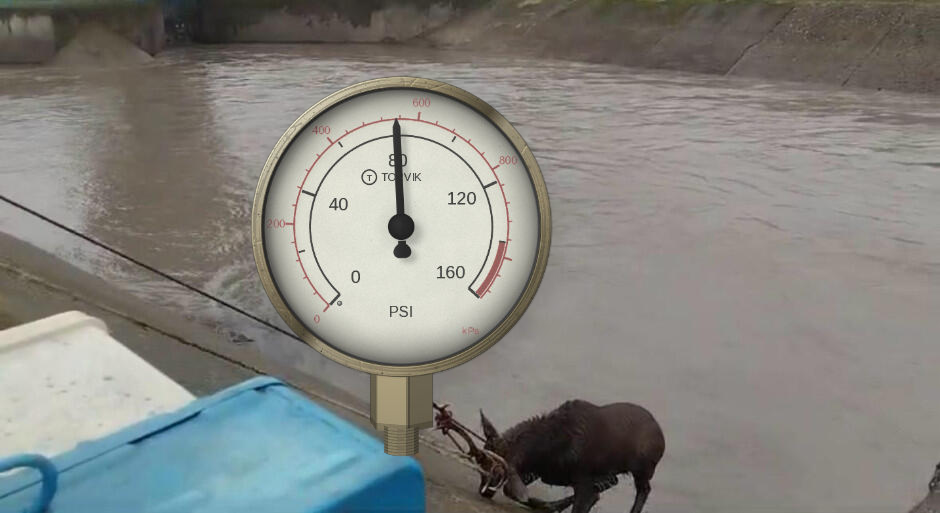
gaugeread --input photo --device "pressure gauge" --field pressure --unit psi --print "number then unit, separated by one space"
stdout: 80 psi
